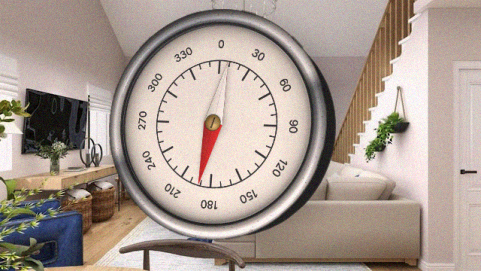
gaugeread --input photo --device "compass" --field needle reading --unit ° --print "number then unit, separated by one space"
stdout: 190 °
